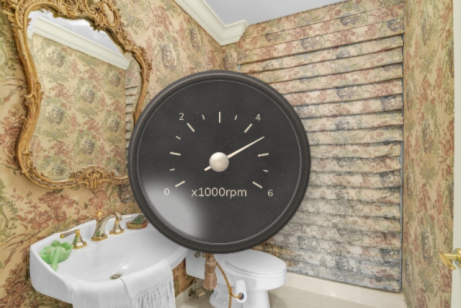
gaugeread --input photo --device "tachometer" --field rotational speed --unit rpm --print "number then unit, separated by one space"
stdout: 4500 rpm
